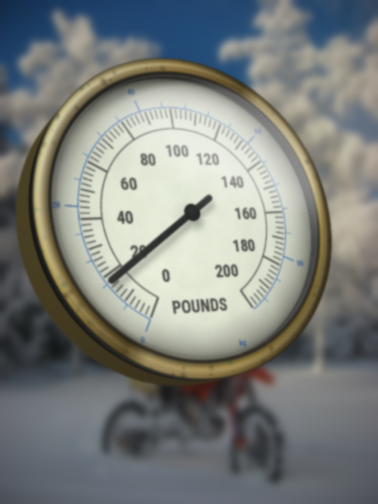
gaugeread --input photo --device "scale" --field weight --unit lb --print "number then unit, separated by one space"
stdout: 18 lb
